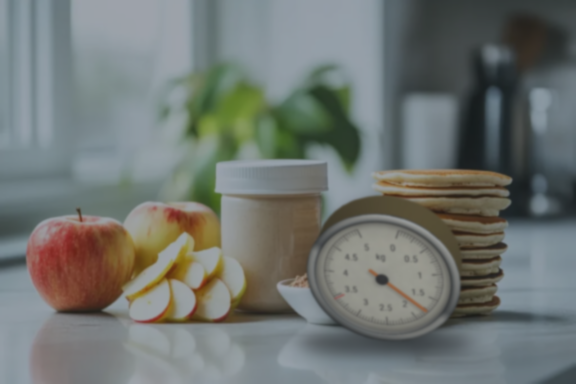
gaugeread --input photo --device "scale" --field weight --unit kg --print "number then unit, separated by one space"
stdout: 1.75 kg
